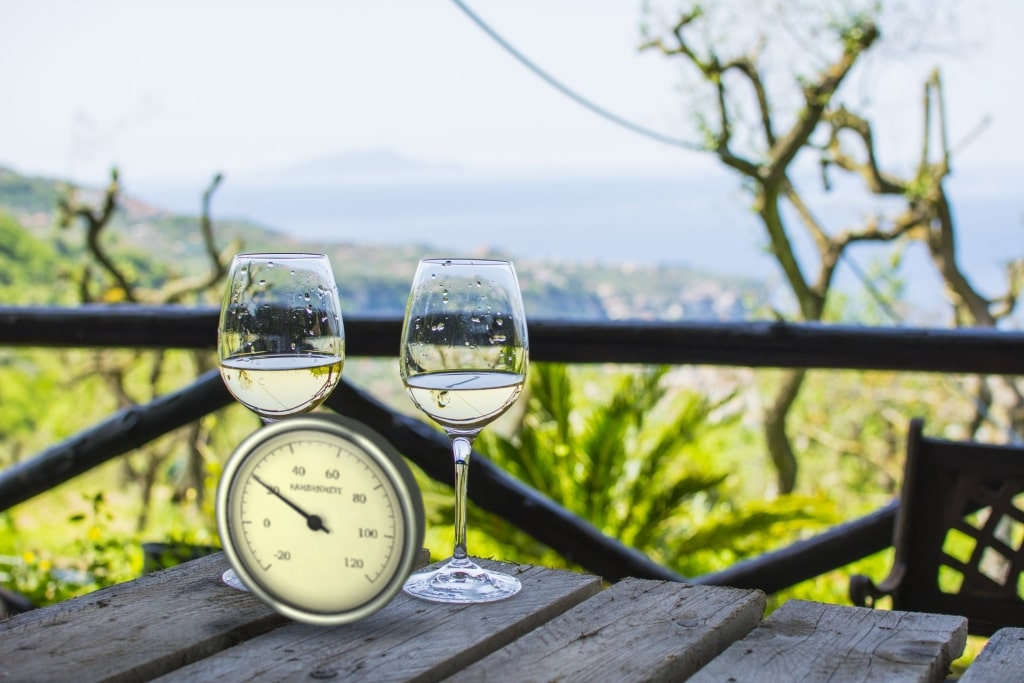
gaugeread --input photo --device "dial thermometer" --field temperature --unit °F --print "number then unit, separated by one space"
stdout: 20 °F
